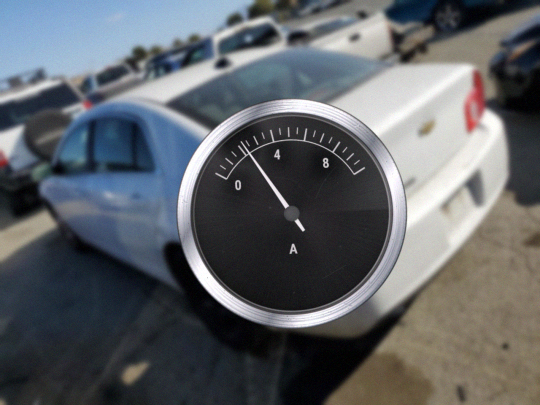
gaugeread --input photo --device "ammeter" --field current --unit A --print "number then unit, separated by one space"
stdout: 2.25 A
